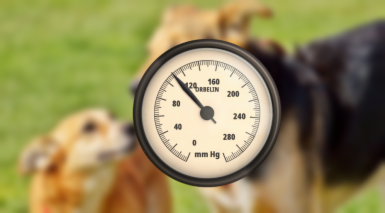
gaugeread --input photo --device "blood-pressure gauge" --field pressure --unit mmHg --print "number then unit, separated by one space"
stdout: 110 mmHg
